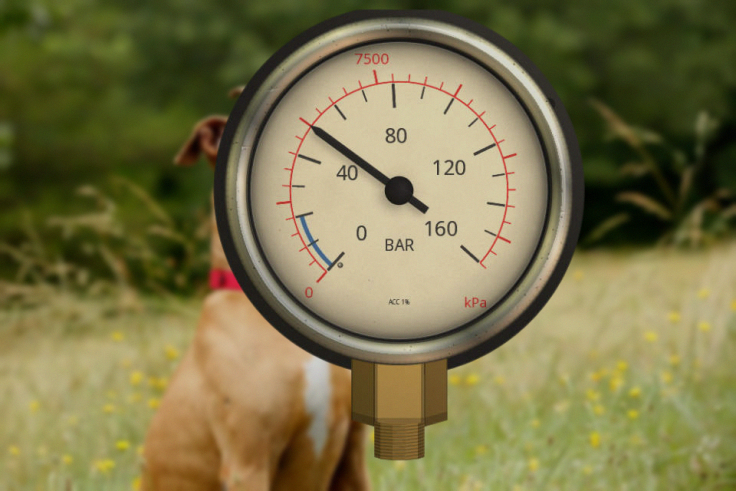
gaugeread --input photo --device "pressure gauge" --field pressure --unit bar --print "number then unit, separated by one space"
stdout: 50 bar
